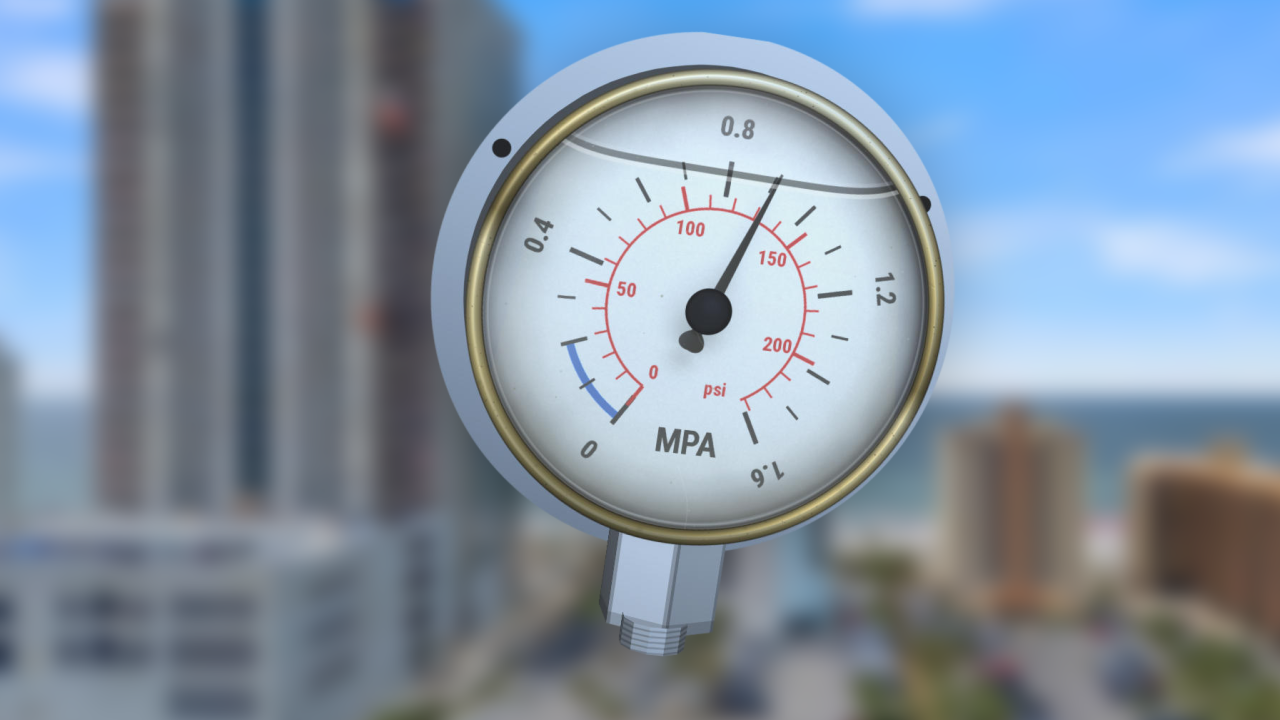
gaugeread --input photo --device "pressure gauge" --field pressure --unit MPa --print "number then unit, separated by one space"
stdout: 0.9 MPa
